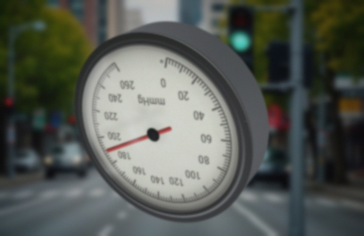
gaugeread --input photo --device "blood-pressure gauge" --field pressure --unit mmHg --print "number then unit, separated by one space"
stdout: 190 mmHg
